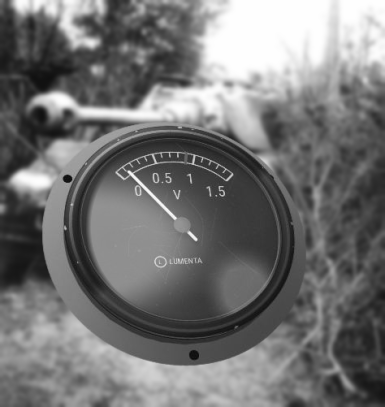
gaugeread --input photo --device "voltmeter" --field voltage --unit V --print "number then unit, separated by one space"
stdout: 0.1 V
